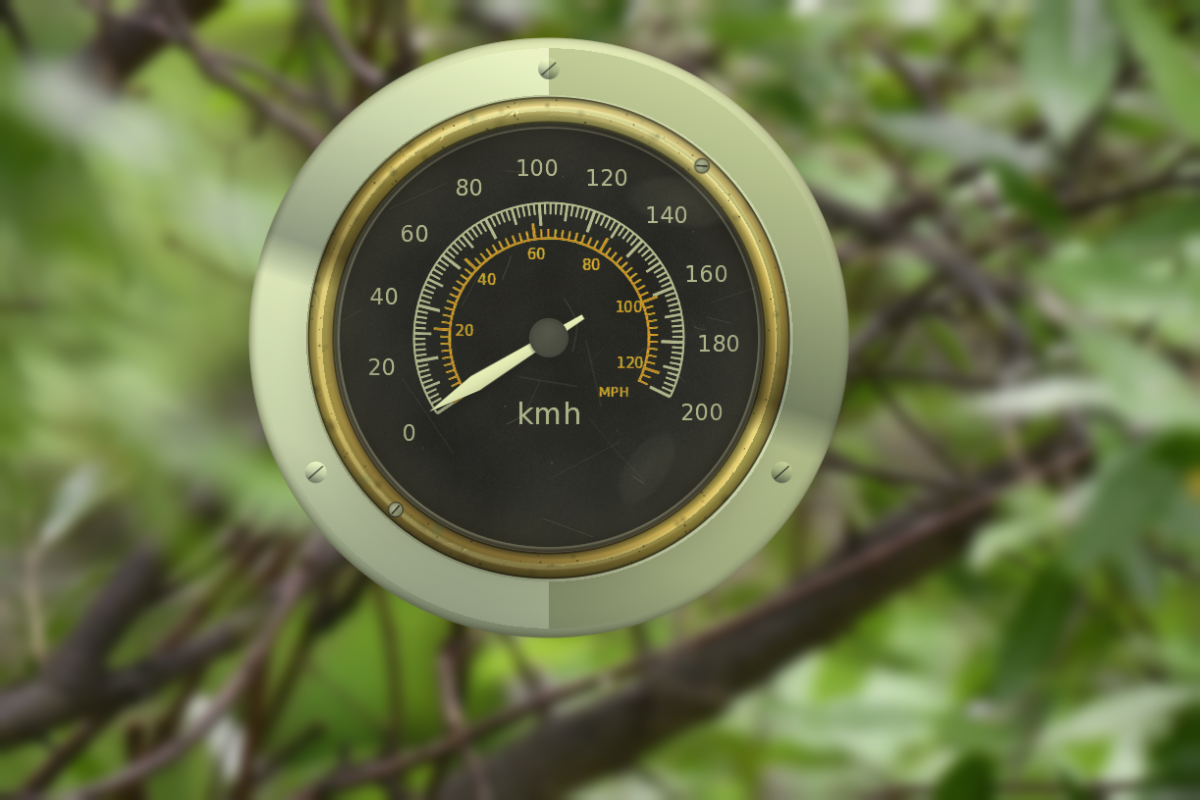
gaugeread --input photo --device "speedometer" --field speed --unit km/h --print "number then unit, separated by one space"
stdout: 2 km/h
